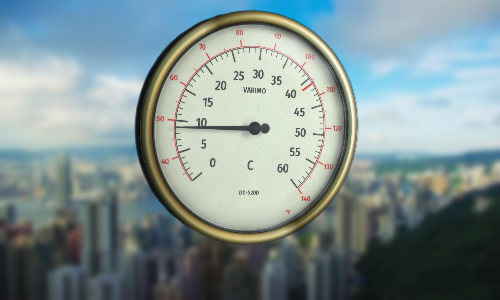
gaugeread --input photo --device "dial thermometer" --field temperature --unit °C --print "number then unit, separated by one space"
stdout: 9 °C
